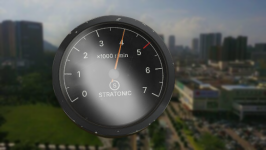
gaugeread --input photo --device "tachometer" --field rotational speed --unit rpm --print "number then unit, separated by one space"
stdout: 4000 rpm
